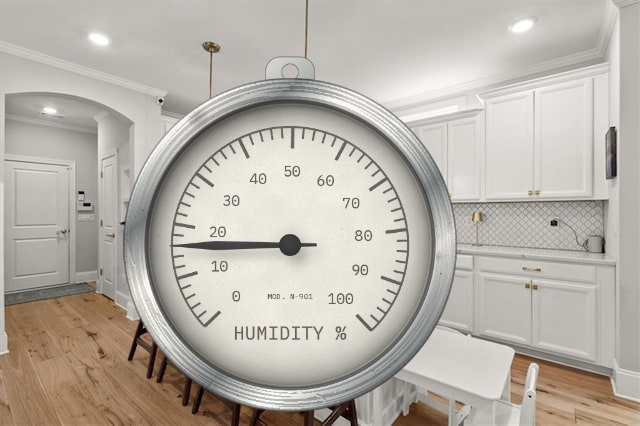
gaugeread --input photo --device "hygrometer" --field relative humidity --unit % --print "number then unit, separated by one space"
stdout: 16 %
